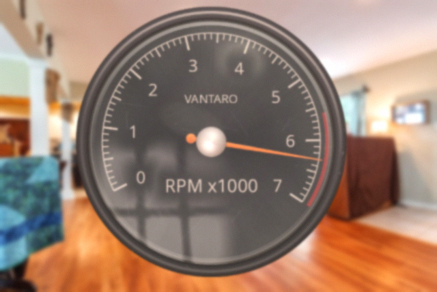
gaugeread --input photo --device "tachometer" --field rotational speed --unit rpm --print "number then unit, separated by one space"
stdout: 6300 rpm
